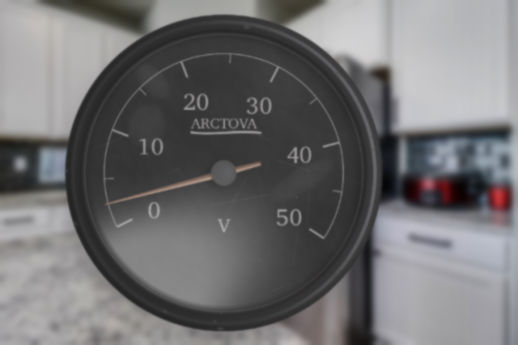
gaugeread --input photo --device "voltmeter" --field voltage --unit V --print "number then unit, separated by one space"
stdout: 2.5 V
